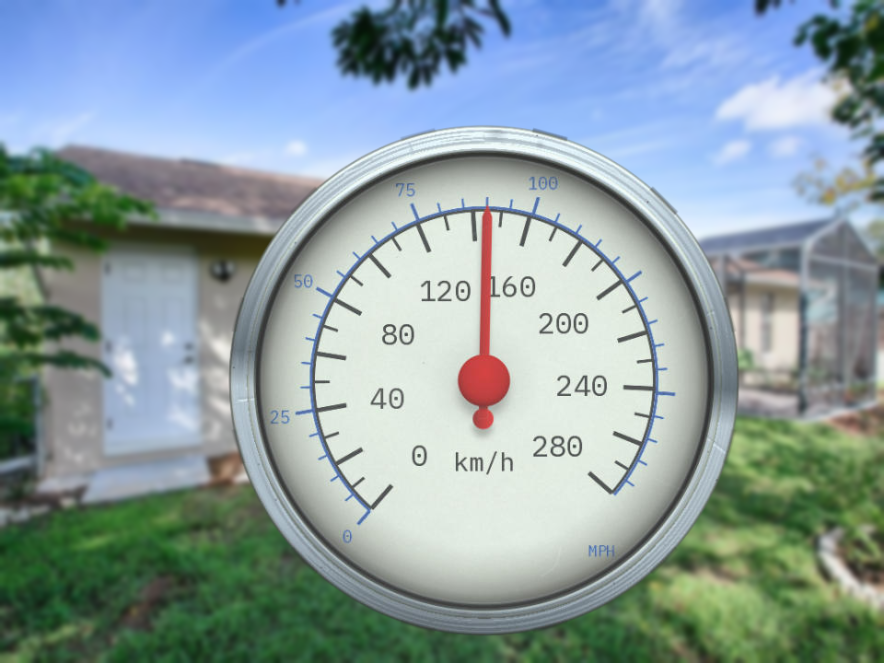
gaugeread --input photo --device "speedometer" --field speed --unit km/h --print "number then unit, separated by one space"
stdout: 145 km/h
